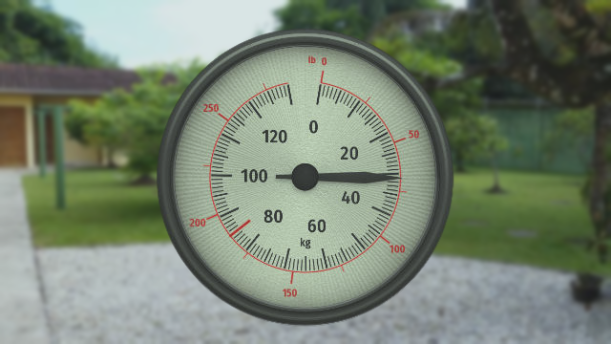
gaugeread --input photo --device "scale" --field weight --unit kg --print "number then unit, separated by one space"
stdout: 31 kg
